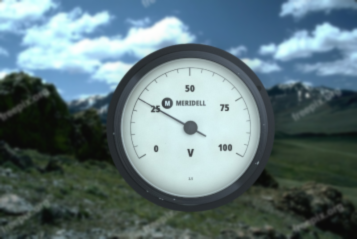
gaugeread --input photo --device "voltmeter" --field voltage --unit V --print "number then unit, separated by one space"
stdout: 25 V
